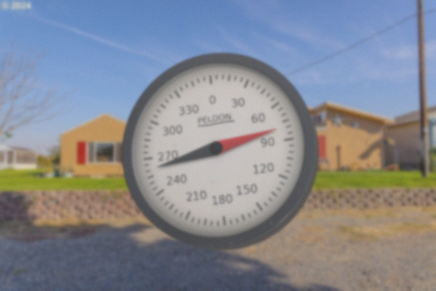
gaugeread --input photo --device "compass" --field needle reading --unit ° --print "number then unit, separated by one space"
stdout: 80 °
